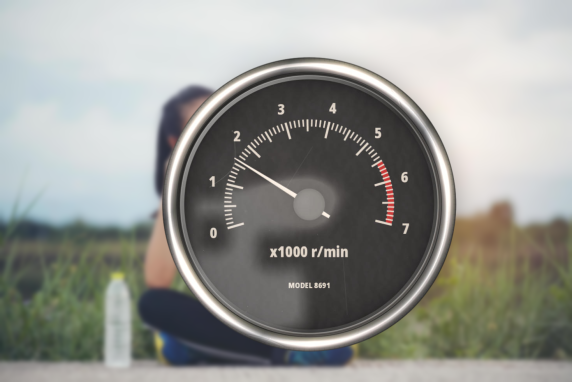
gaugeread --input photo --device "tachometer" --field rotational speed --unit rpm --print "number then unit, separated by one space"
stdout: 1600 rpm
